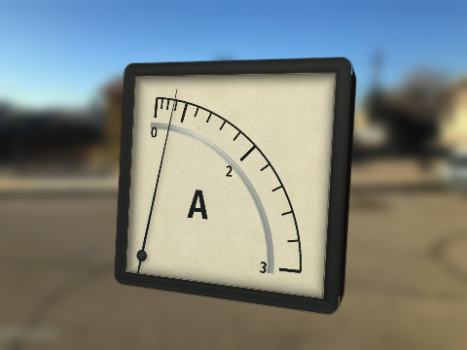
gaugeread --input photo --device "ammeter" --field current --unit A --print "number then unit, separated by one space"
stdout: 0.8 A
